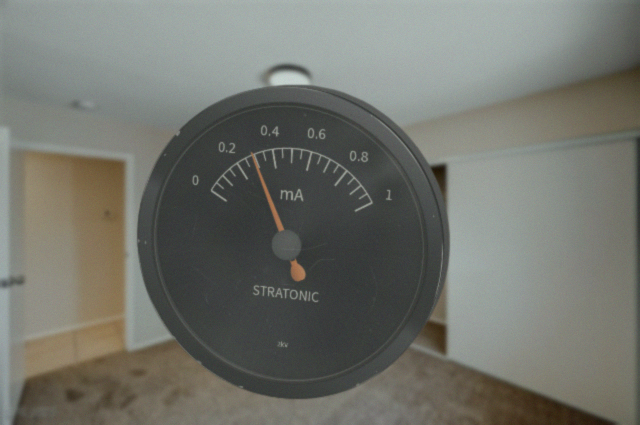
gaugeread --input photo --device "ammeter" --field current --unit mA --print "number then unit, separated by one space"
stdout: 0.3 mA
